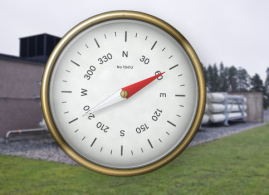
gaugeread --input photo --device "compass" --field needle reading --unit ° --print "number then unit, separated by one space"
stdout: 60 °
